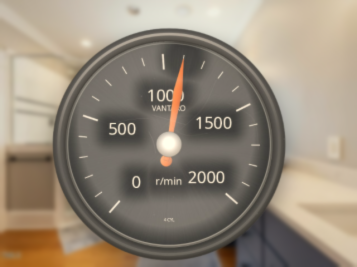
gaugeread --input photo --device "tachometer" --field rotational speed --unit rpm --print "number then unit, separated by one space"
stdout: 1100 rpm
